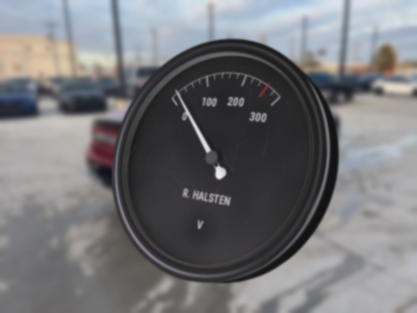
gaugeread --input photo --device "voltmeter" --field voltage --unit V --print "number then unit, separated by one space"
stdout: 20 V
